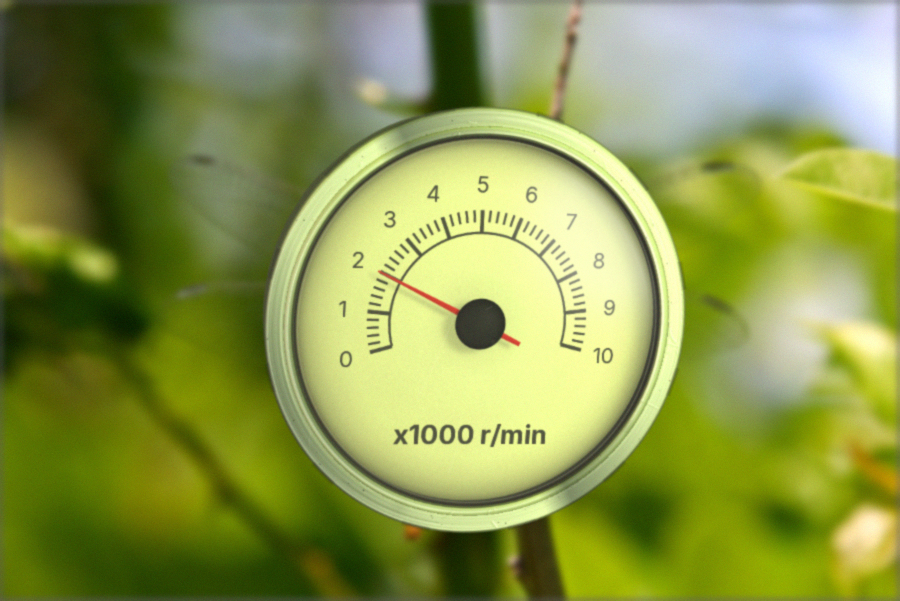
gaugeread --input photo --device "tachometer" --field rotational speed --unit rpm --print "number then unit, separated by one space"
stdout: 2000 rpm
